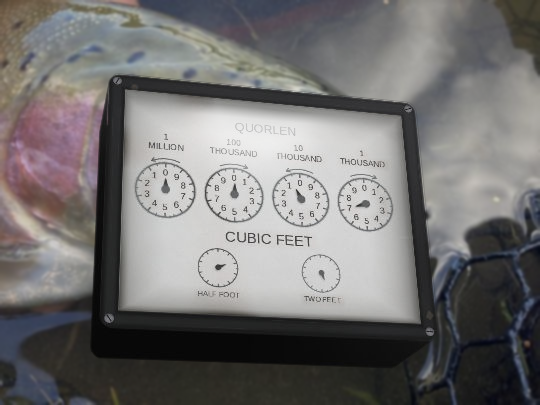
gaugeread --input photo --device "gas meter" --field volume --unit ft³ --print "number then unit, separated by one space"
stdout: 700 ft³
